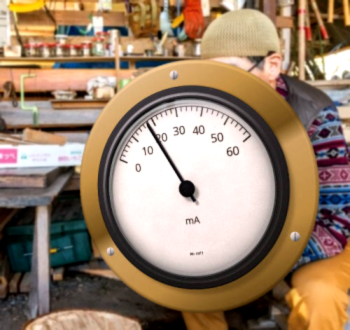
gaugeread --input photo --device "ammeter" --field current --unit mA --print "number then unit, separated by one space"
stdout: 18 mA
